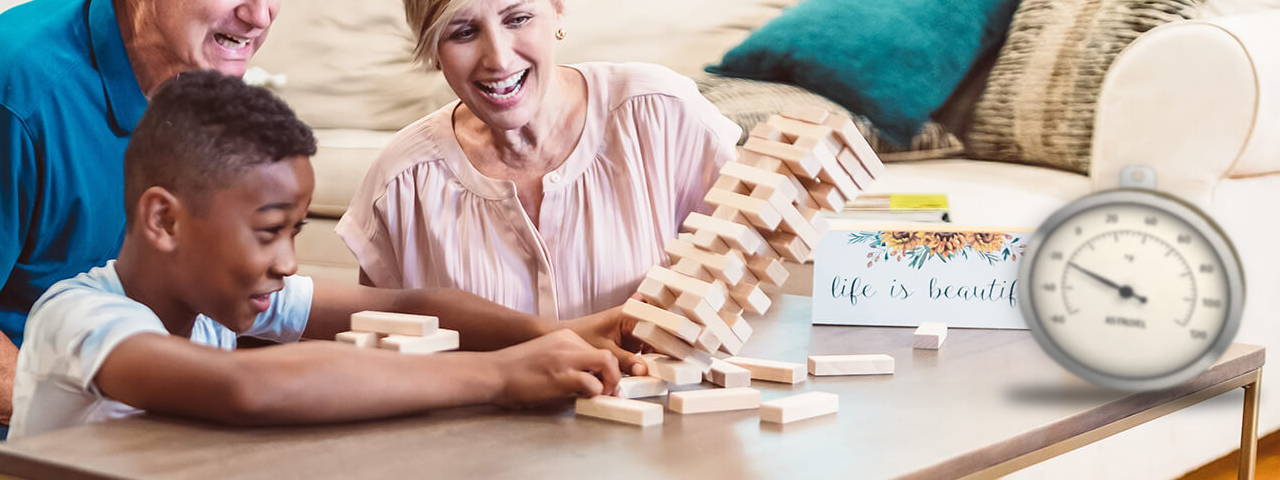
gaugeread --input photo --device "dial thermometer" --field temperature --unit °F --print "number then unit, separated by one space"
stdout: -20 °F
